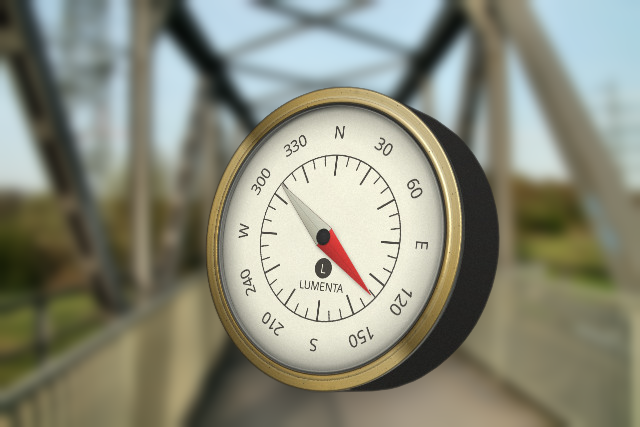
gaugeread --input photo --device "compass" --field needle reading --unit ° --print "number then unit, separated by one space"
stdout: 130 °
